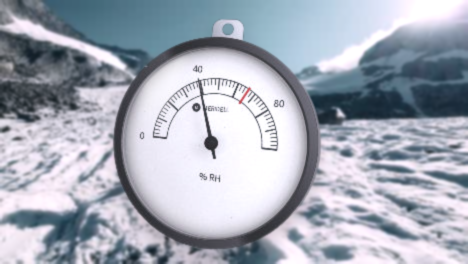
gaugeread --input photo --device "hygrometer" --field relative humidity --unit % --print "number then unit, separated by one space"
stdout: 40 %
